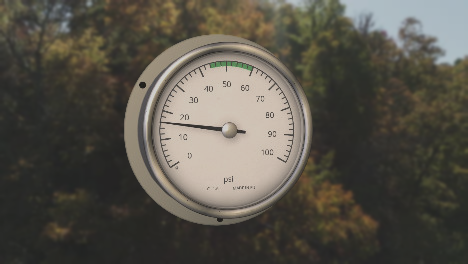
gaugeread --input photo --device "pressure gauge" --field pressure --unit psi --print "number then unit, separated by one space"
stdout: 16 psi
